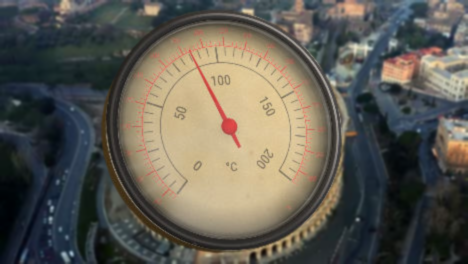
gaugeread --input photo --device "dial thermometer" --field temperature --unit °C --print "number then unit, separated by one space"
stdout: 85 °C
